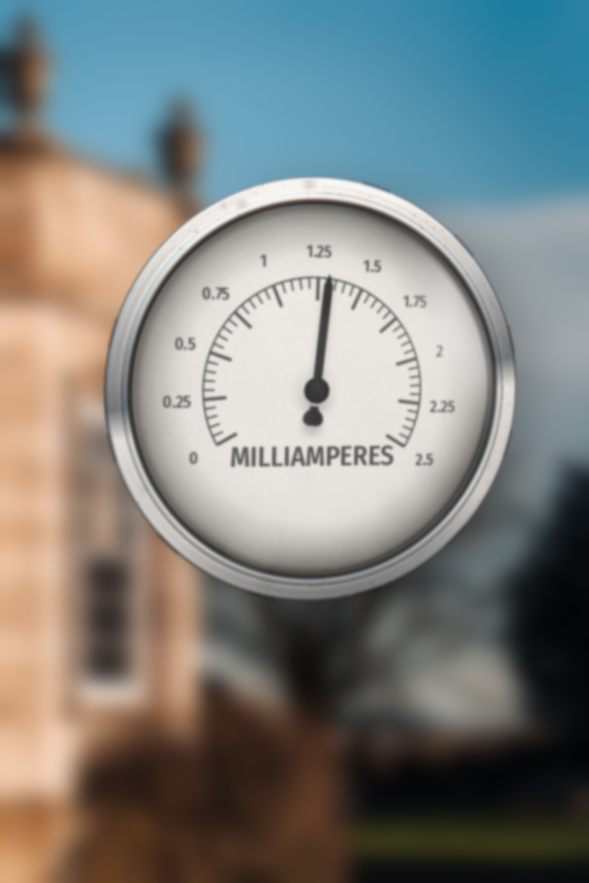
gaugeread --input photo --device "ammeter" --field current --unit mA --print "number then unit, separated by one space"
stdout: 1.3 mA
